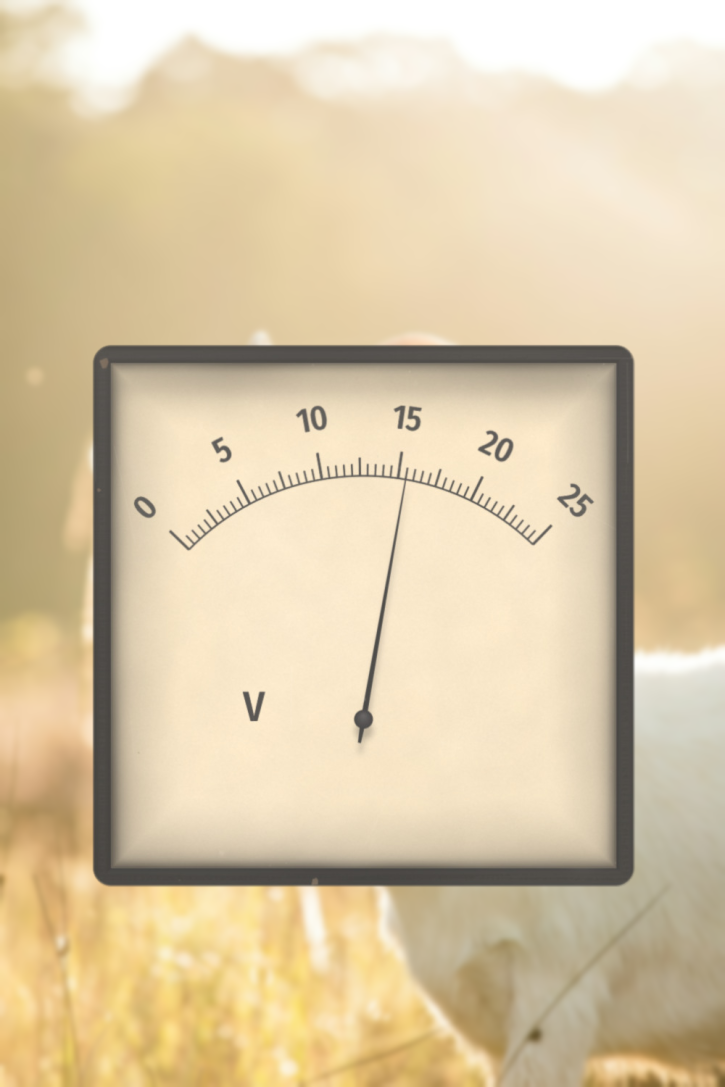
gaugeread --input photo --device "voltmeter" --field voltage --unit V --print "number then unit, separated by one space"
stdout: 15.5 V
